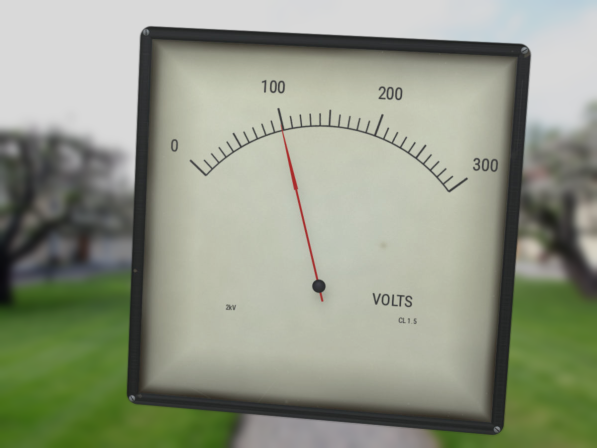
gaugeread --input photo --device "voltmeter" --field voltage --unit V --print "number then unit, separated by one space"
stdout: 100 V
